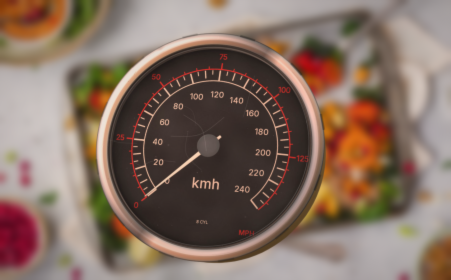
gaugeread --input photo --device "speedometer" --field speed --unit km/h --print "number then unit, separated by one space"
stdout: 0 km/h
